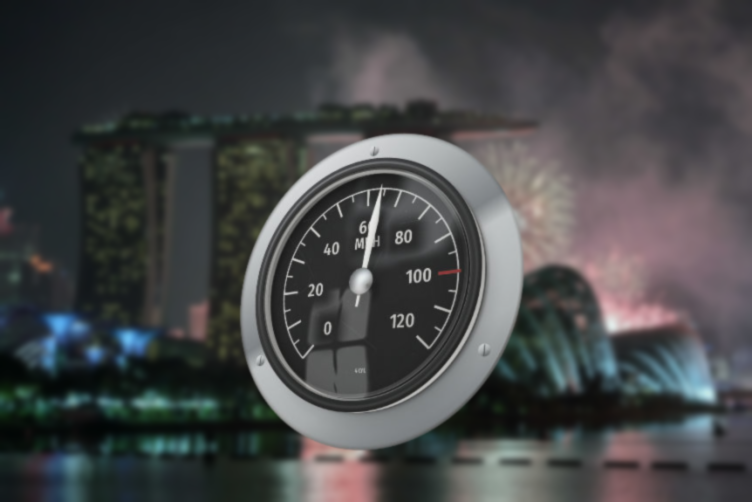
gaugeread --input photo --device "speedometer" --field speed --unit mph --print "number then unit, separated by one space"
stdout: 65 mph
